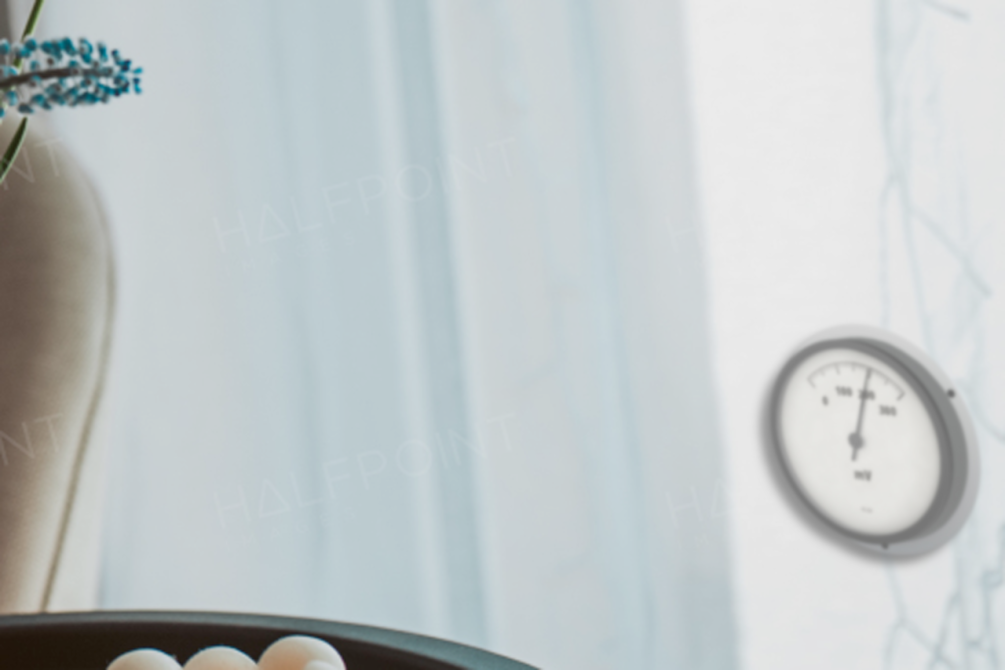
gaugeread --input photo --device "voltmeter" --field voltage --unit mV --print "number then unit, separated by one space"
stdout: 200 mV
